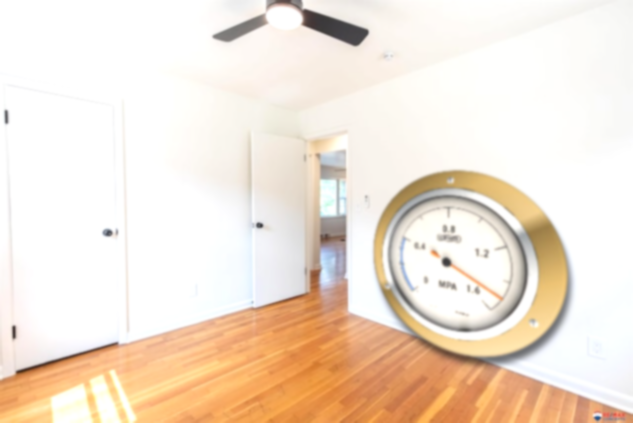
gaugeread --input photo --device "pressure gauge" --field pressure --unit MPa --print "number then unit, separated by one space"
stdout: 1.5 MPa
